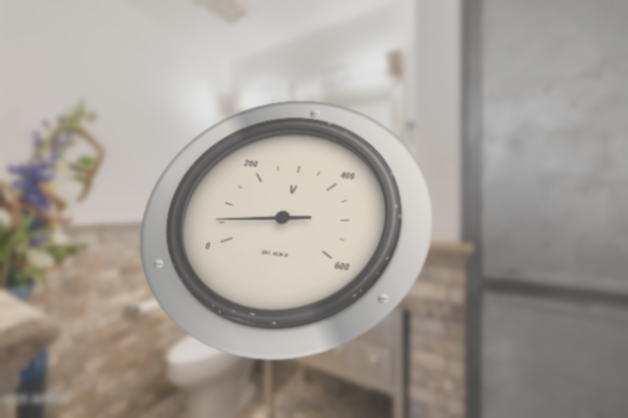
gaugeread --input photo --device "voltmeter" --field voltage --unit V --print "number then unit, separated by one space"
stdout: 50 V
